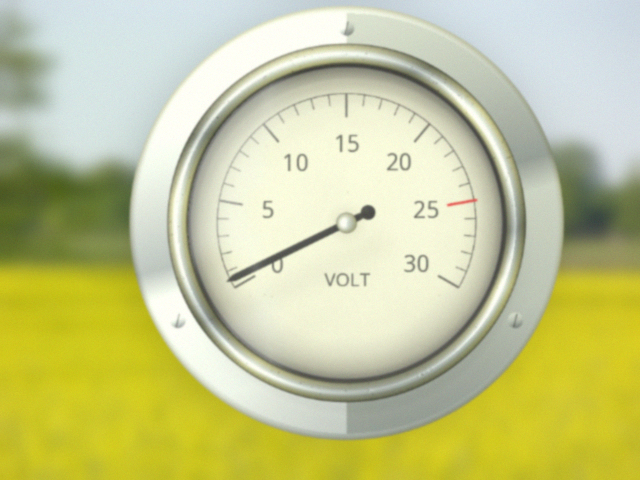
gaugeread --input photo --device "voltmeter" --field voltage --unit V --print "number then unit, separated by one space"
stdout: 0.5 V
